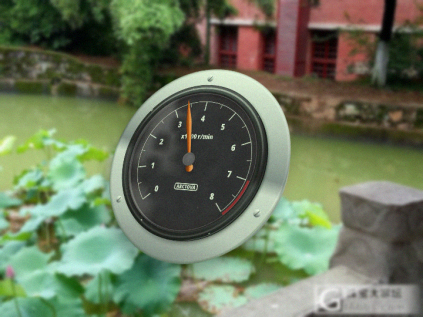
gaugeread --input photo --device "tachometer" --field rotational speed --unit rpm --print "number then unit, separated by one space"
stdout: 3500 rpm
